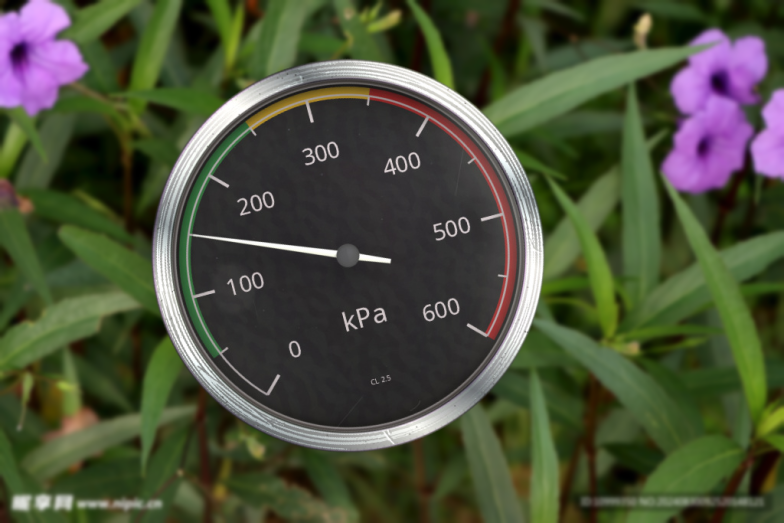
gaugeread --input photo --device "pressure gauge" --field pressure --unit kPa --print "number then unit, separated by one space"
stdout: 150 kPa
